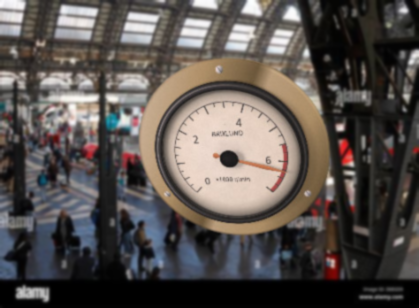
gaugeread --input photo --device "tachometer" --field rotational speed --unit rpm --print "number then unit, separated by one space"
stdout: 6250 rpm
